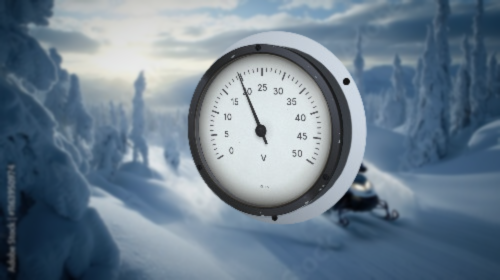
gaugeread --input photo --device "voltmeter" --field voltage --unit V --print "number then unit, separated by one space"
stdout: 20 V
